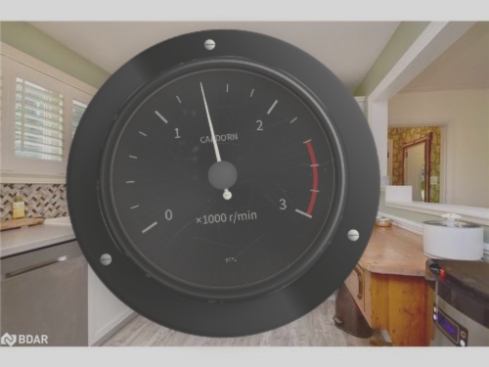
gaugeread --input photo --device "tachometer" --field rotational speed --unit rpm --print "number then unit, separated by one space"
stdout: 1400 rpm
